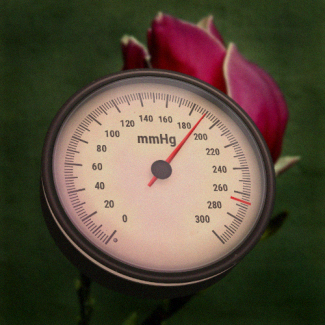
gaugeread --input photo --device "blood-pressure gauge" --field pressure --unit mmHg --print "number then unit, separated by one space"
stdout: 190 mmHg
